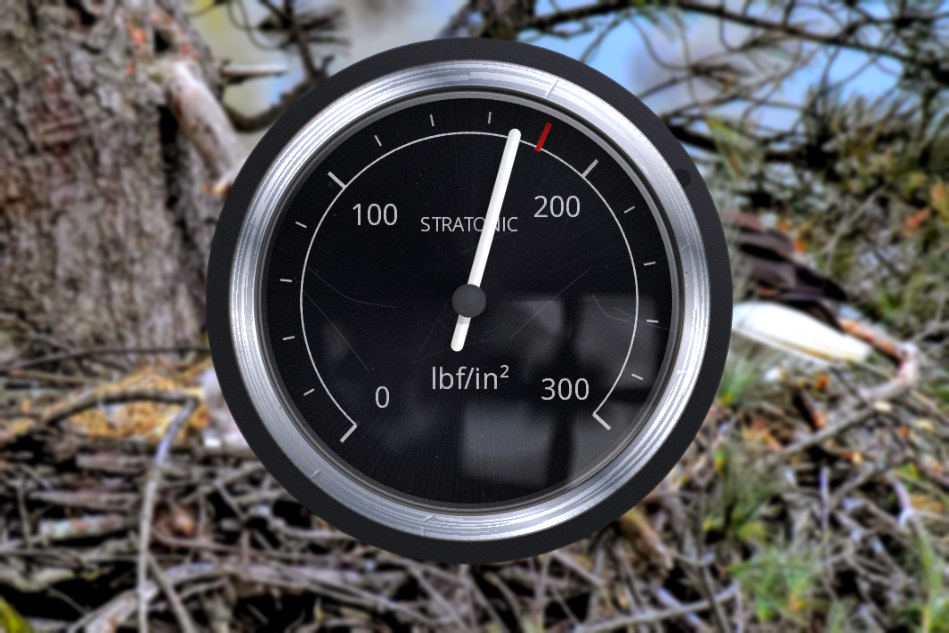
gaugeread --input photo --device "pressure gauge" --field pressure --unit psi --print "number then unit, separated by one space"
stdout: 170 psi
